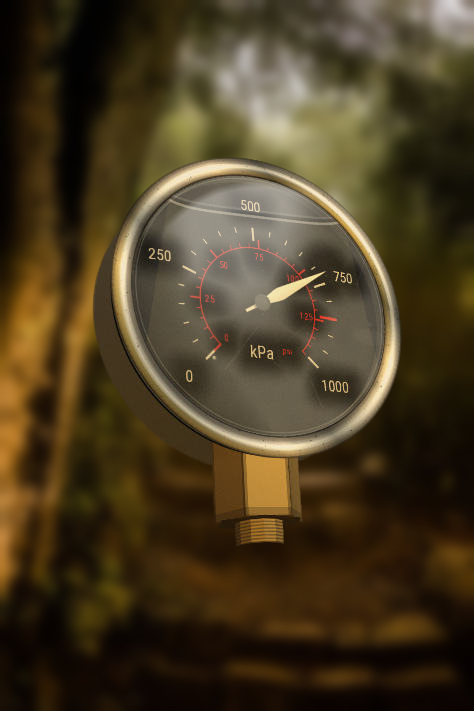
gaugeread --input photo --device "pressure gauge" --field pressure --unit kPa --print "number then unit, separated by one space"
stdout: 725 kPa
